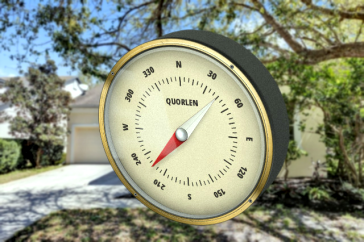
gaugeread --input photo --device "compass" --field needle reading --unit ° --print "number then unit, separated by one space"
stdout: 225 °
